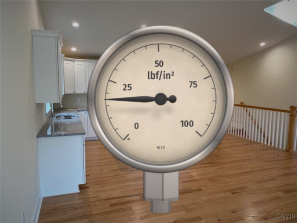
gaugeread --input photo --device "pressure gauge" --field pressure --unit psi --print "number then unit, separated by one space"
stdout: 17.5 psi
